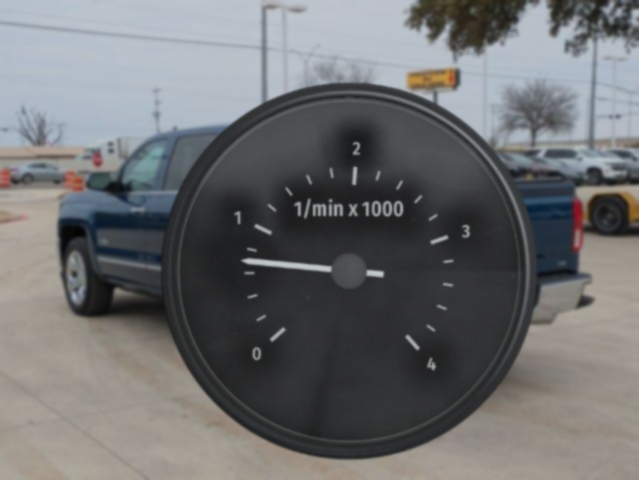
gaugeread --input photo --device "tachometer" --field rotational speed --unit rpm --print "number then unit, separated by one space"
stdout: 700 rpm
